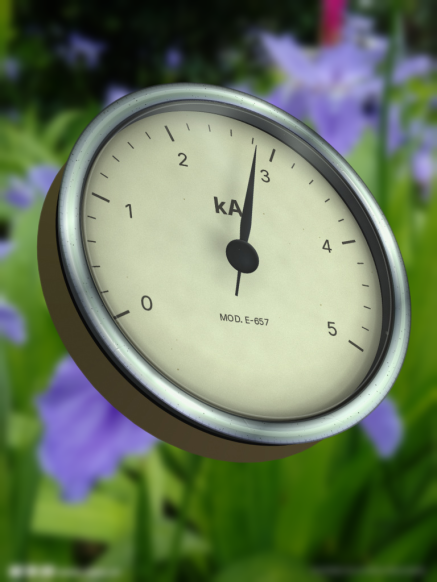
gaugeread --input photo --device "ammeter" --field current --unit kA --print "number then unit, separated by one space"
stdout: 2.8 kA
